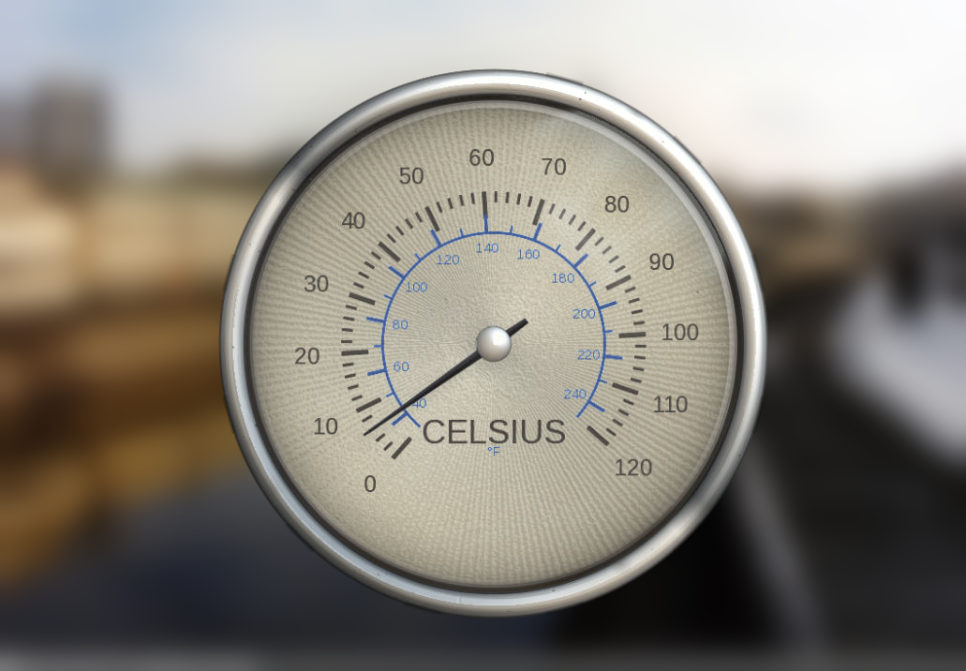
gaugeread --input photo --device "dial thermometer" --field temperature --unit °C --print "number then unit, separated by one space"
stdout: 6 °C
